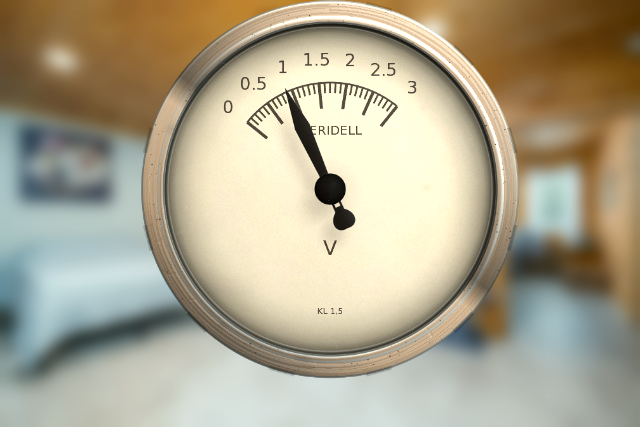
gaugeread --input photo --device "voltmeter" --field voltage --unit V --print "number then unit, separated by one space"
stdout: 0.9 V
